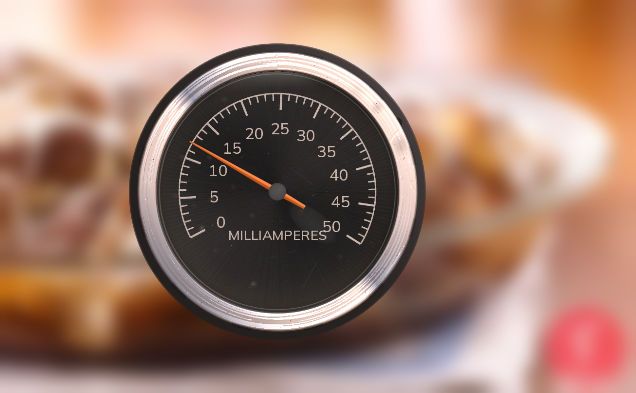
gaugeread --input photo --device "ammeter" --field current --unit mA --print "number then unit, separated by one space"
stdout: 12 mA
